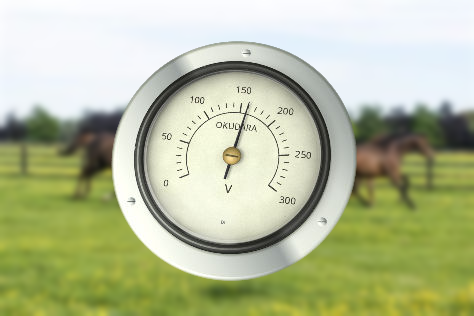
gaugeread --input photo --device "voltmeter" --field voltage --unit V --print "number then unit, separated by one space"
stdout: 160 V
